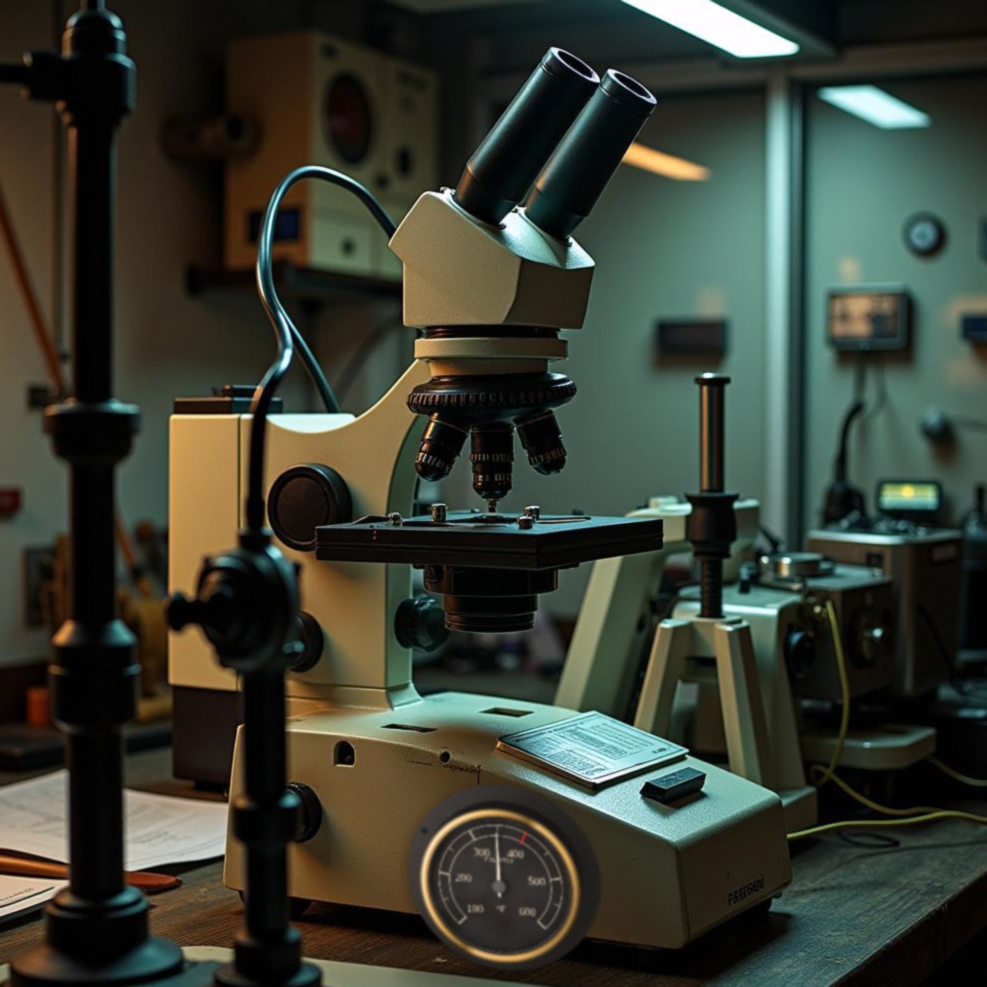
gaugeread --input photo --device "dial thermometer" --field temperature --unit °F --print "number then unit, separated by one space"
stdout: 350 °F
